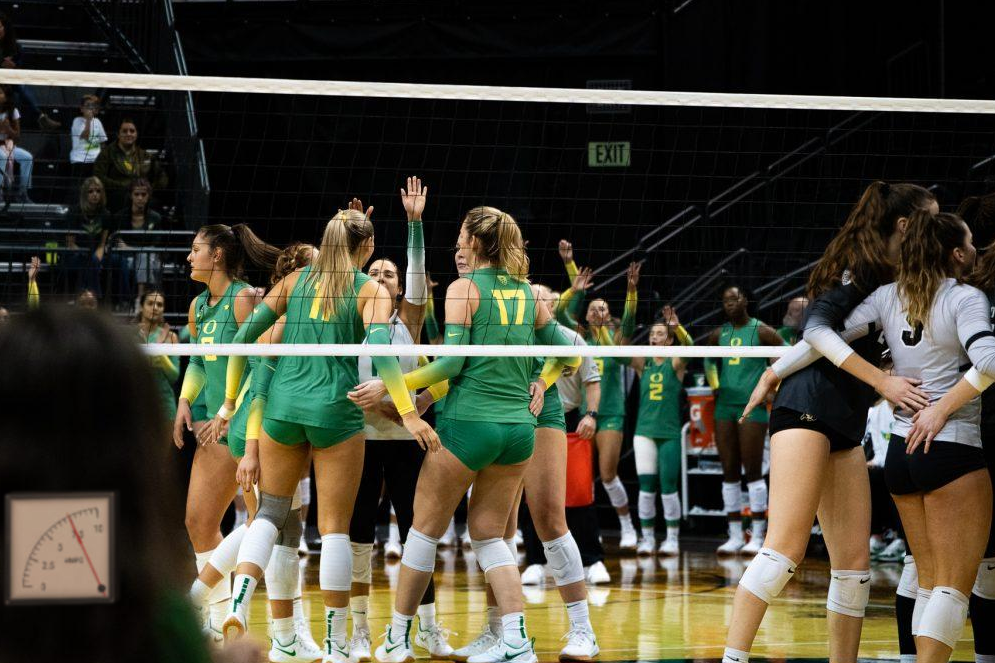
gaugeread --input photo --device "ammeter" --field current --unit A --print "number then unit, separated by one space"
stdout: 7.5 A
